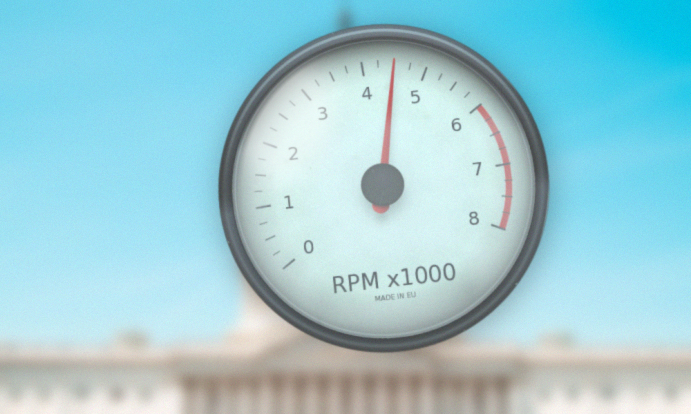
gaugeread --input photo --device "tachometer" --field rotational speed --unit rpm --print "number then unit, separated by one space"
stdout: 4500 rpm
